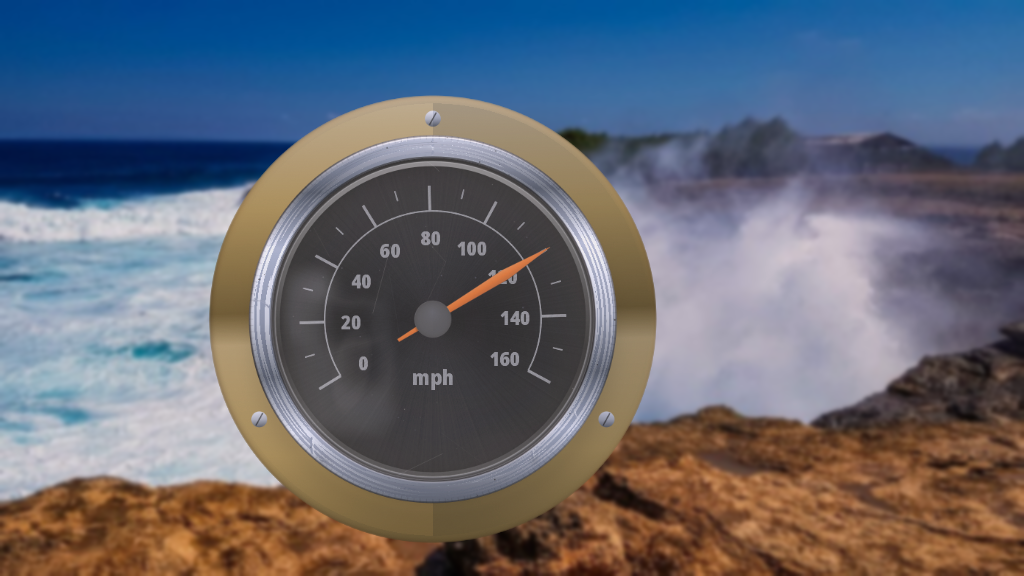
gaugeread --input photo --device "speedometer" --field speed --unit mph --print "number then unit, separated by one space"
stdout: 120 mph
